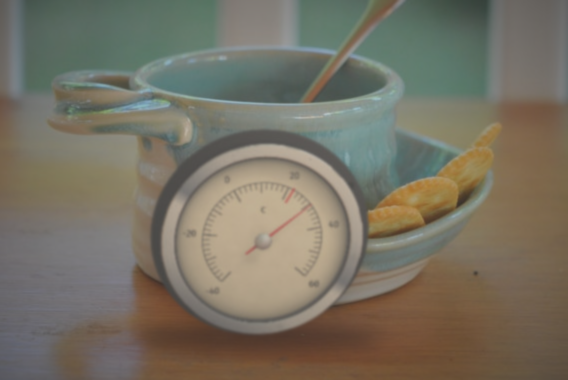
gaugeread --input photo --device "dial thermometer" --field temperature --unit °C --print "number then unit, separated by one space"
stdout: 30 °C
